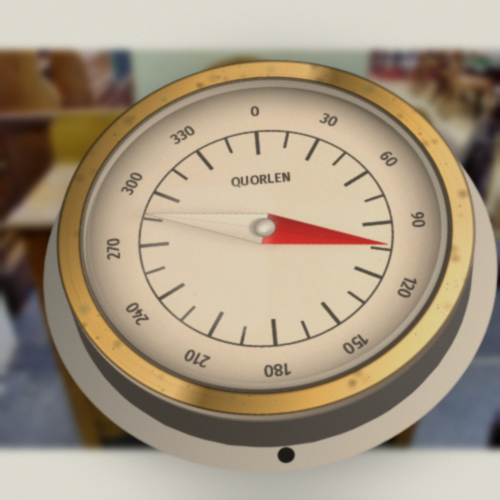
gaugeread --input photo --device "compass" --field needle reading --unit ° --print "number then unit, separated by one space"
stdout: 105 °
